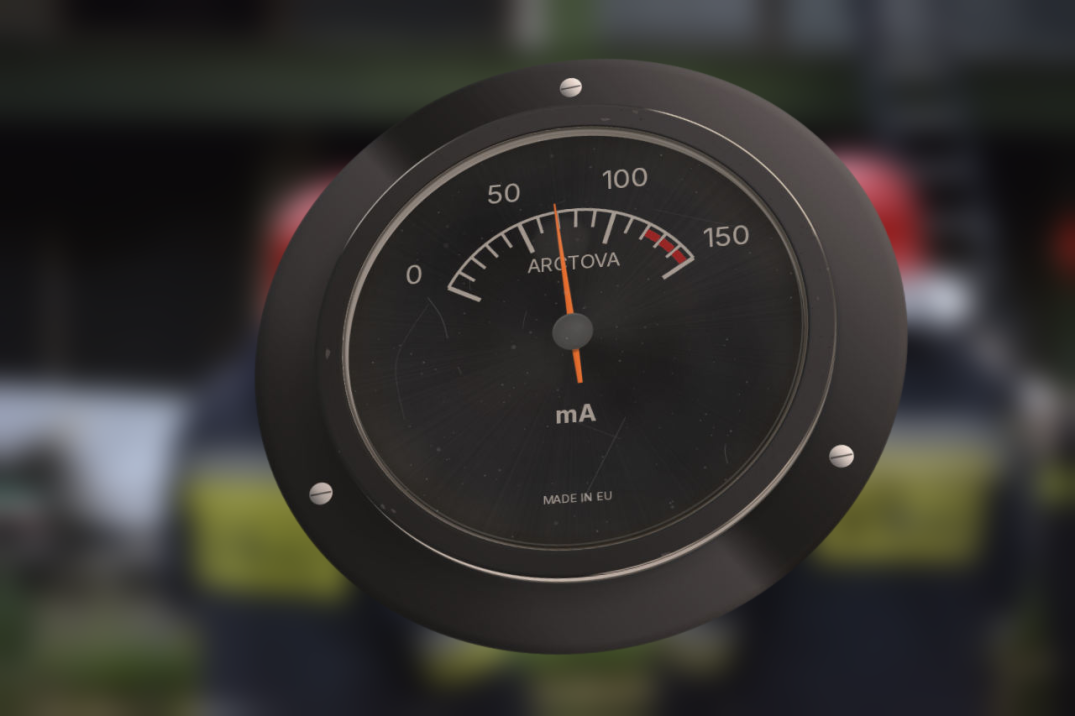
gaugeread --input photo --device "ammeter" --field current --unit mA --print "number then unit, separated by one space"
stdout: 70 mA
